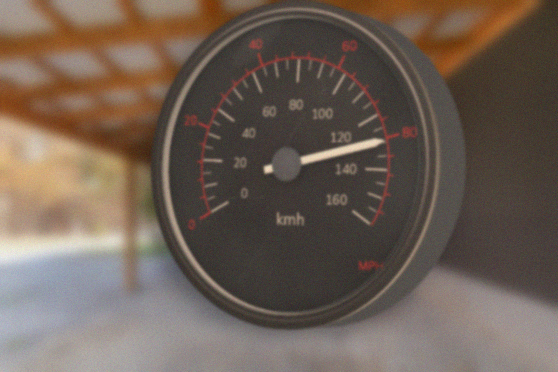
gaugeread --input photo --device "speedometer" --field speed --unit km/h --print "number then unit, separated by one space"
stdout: 130 km/h
